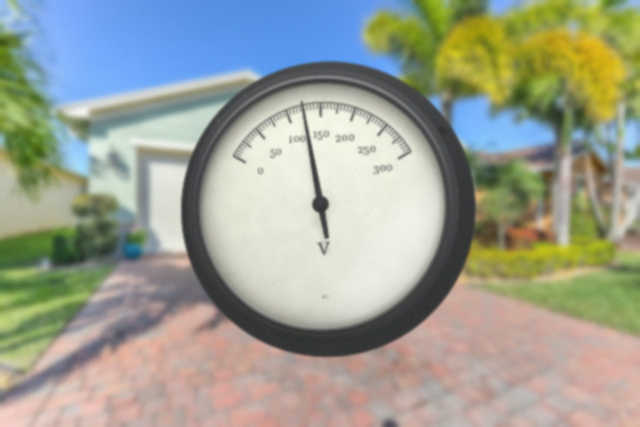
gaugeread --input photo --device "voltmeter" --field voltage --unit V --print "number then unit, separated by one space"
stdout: 125 V
